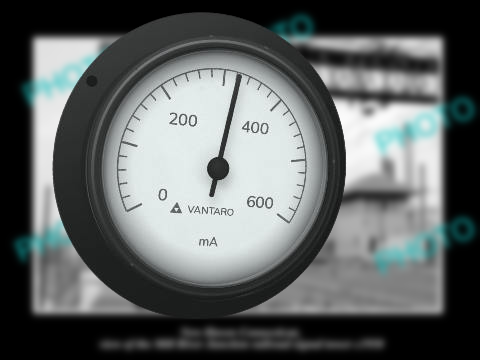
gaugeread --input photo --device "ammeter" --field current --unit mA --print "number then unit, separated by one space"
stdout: 320 mA
